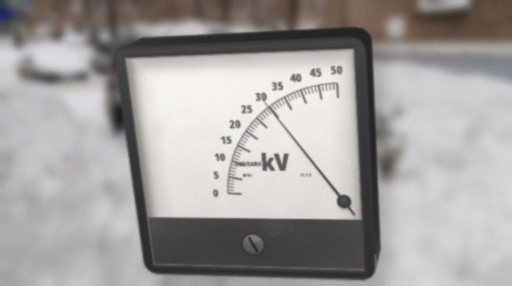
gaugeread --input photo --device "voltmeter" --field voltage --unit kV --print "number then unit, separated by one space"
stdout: 30 kV
